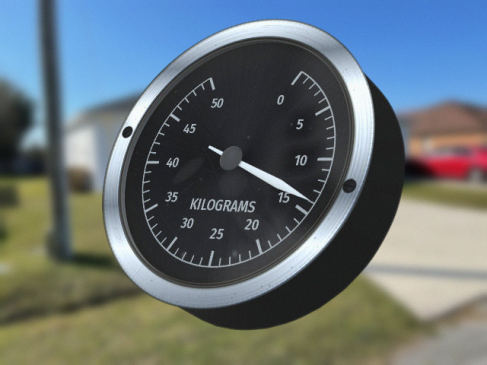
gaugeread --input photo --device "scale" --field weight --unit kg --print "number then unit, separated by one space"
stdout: 14 kg
